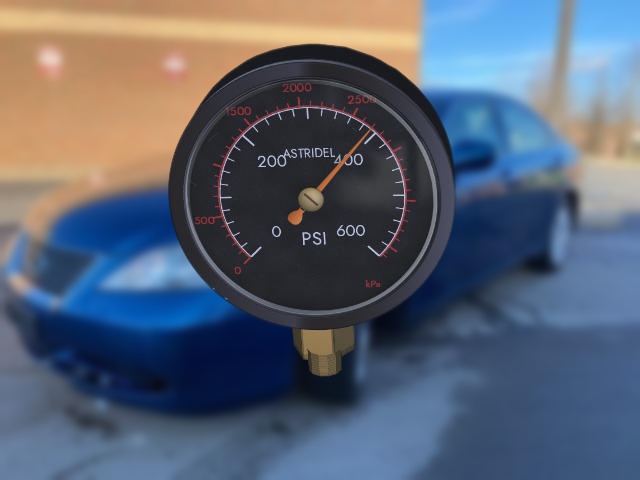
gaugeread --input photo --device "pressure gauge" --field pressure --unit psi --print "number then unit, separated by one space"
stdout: 390 psi
